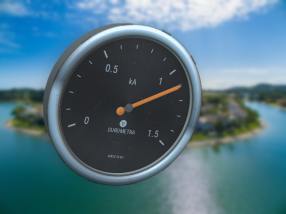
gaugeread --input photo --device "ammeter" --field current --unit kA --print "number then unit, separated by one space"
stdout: 1.1 kA
